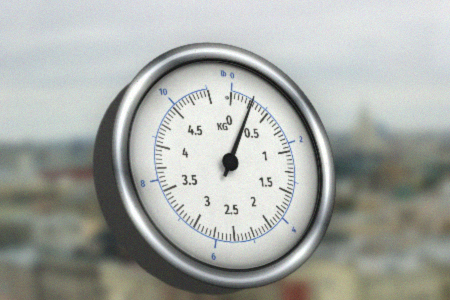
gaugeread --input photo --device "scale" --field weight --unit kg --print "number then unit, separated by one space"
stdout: 0.25 kg
